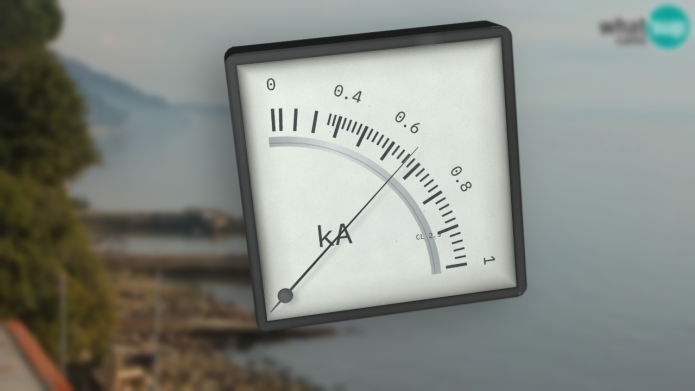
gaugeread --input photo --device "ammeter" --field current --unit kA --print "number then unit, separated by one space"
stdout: 0.66 kA
